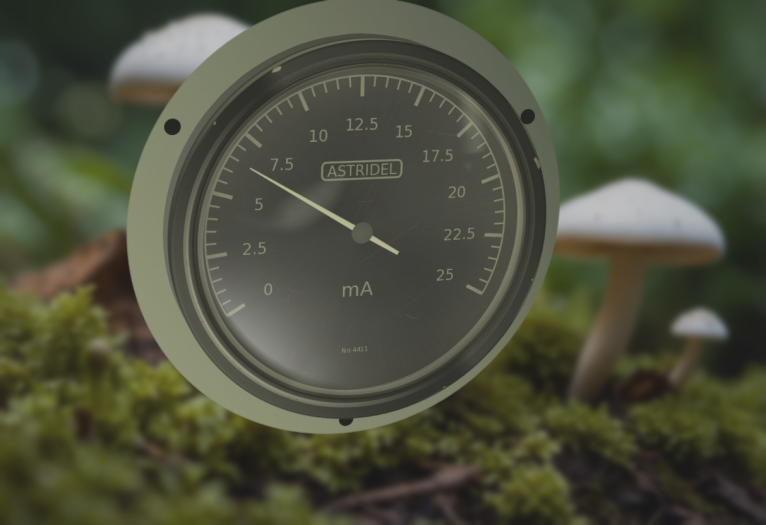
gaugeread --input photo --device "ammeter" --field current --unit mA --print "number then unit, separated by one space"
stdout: 6.5 mA
